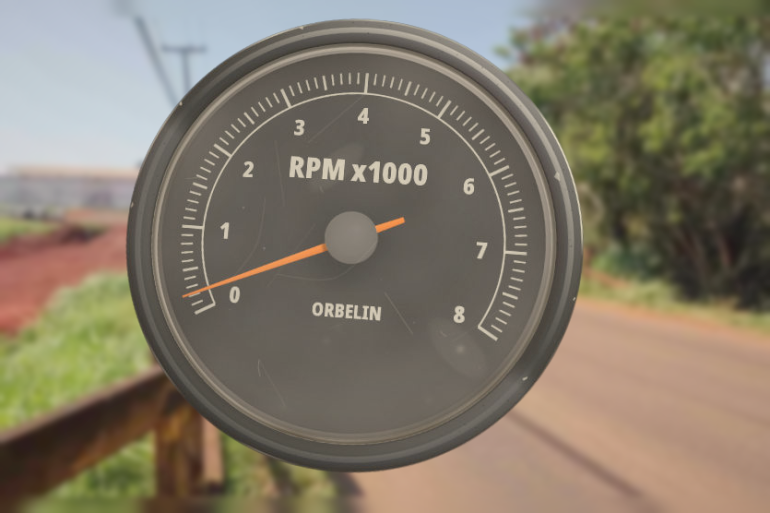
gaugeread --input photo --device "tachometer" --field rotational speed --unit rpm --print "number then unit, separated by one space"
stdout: 200 rpm
